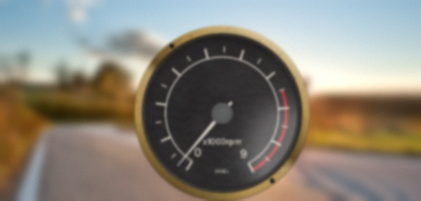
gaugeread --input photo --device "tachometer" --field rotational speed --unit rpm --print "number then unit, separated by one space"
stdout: 250 rpm
